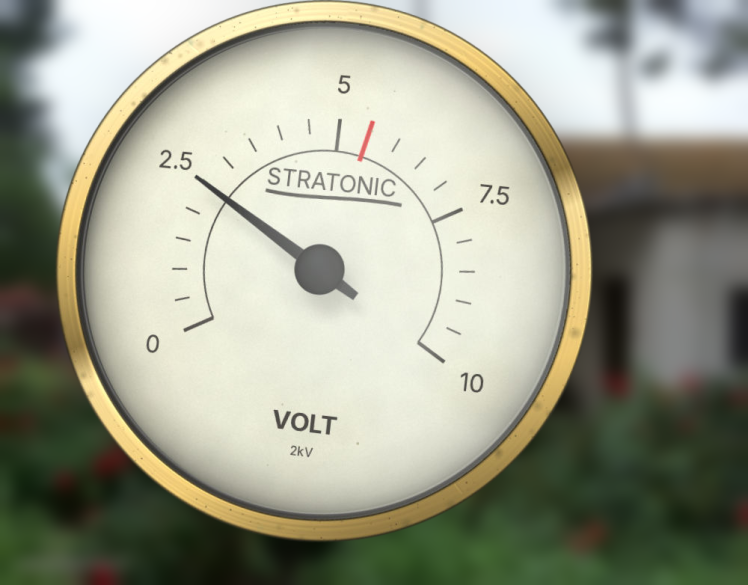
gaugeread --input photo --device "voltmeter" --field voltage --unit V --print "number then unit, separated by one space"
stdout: 2.5 V
